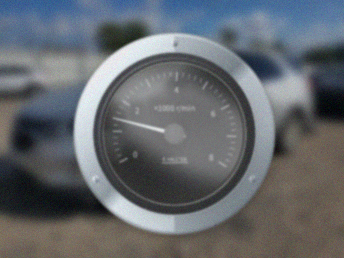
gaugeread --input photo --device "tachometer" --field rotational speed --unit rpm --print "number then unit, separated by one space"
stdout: 1400 rpm
